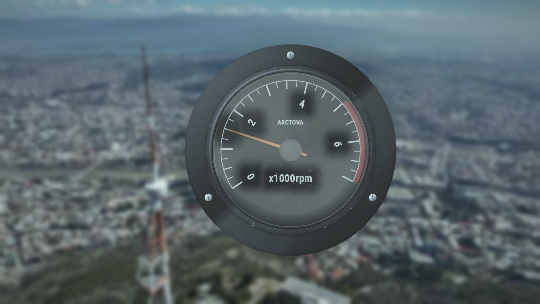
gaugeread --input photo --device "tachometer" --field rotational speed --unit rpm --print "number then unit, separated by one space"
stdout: 1500 rpm
